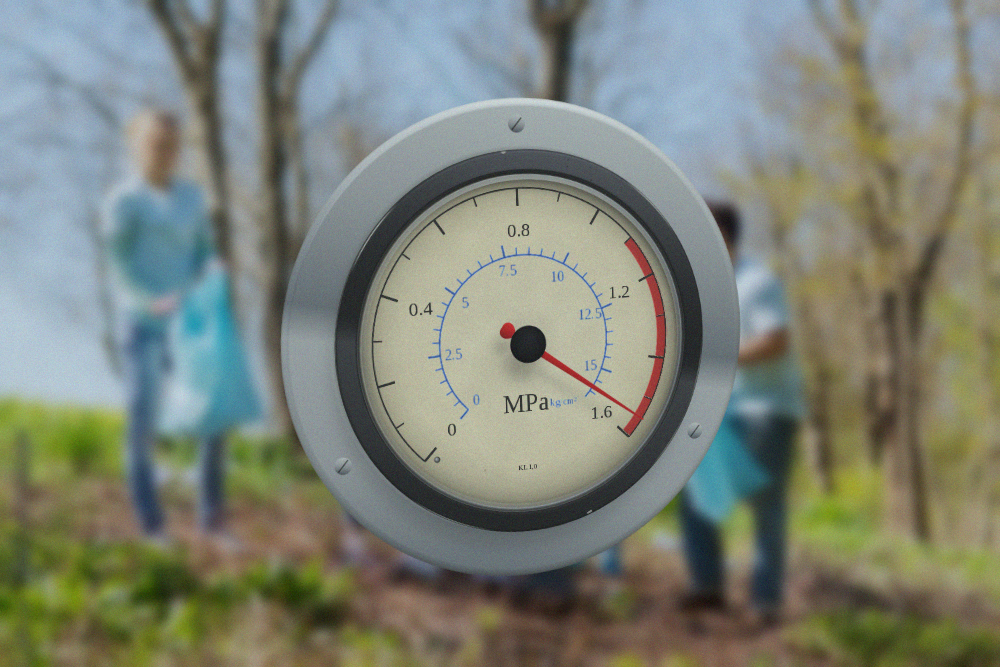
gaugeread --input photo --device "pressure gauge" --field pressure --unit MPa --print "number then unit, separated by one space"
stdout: 1.55 MPa
